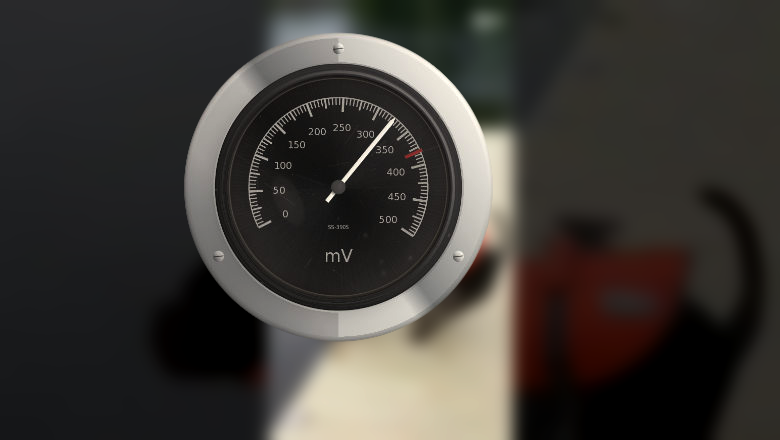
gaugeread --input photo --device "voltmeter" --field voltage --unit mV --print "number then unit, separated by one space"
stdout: 325 mV
